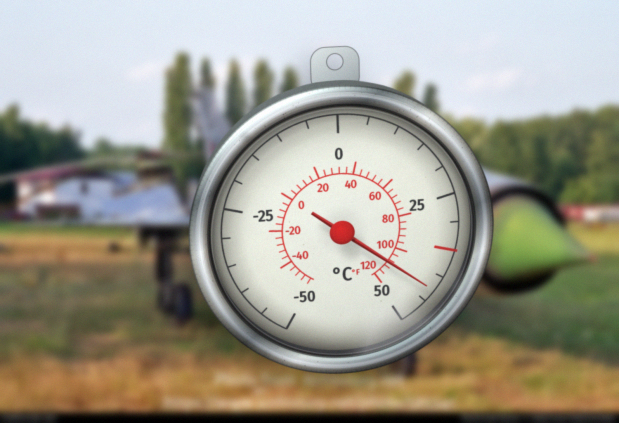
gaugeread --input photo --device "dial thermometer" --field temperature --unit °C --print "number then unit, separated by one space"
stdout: 42.5 °C
